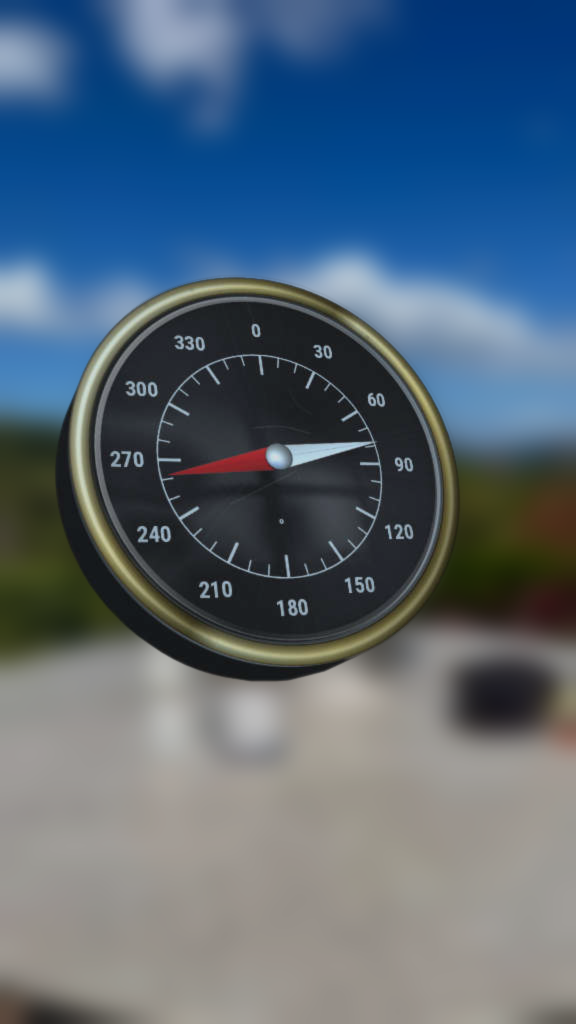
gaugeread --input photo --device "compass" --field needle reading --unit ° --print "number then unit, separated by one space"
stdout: 260 °
